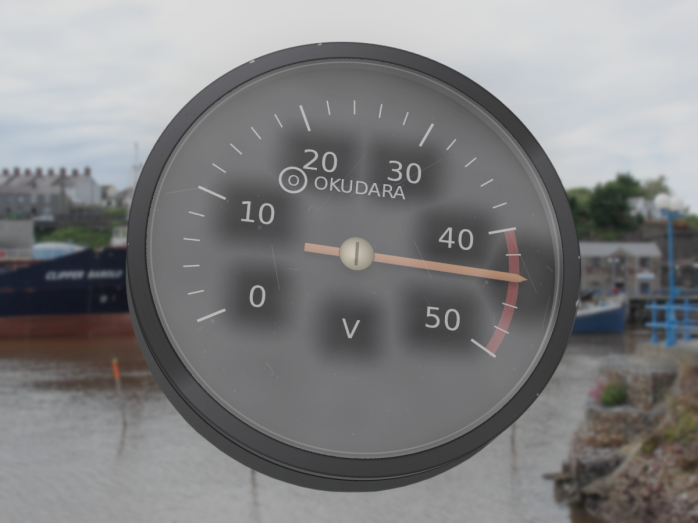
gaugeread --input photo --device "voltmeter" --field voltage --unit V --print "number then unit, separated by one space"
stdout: 44 V
